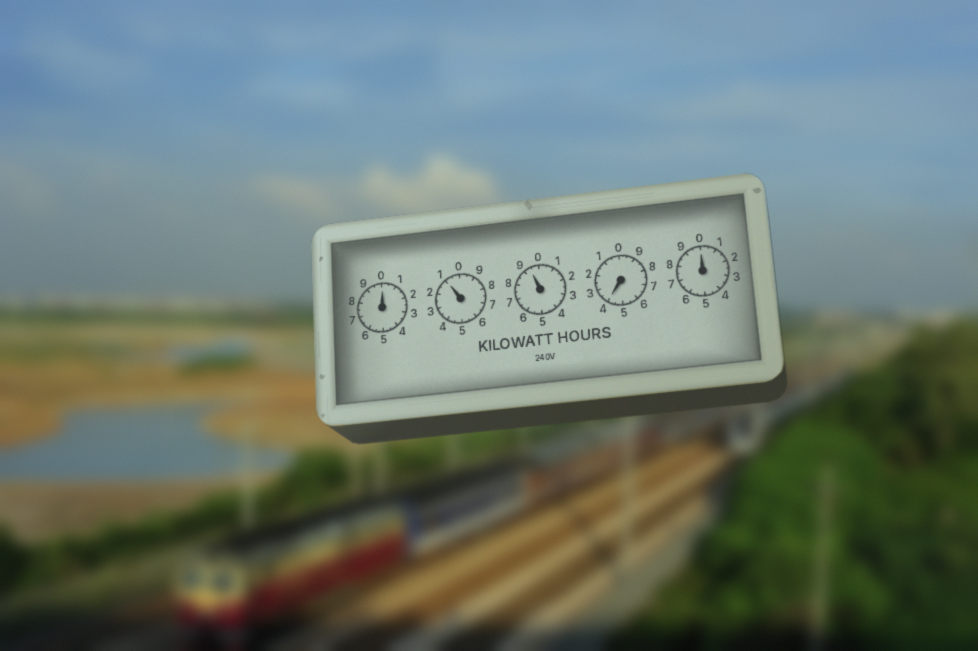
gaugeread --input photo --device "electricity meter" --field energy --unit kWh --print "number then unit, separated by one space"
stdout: 940 kWh
